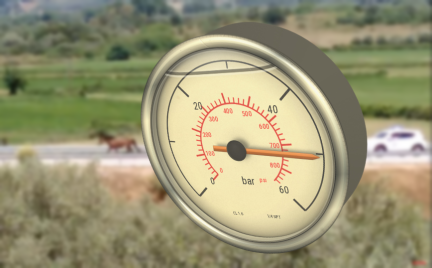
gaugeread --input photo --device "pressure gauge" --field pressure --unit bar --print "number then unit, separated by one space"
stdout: 50 bar
